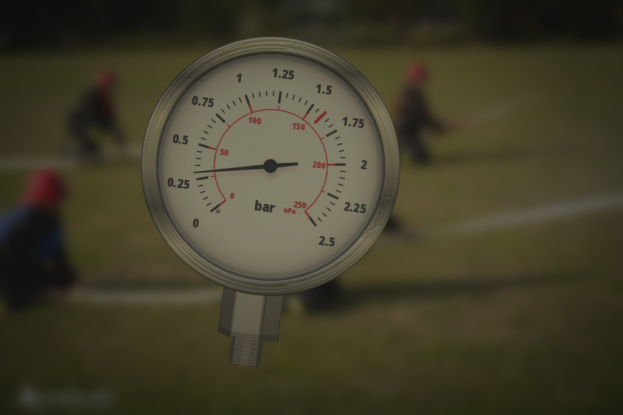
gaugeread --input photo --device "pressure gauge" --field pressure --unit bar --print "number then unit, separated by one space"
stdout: 0.3 bar
